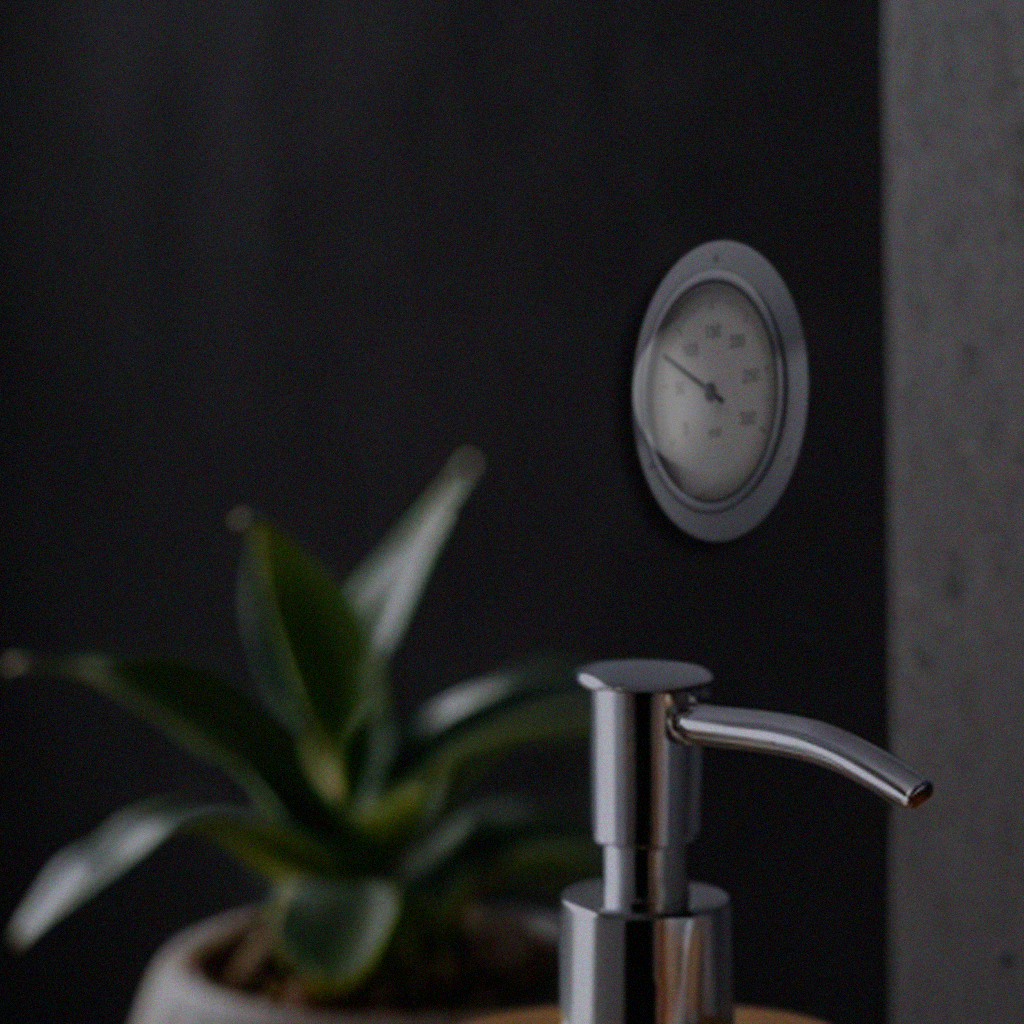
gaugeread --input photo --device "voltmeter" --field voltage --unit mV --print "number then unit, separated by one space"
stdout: 75 mV
